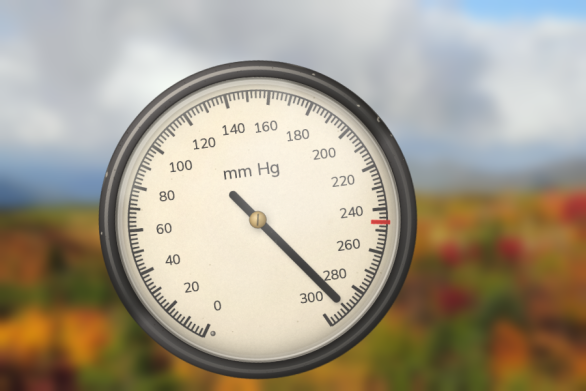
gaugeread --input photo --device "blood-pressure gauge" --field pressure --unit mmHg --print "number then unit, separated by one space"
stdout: 290 mmHg
